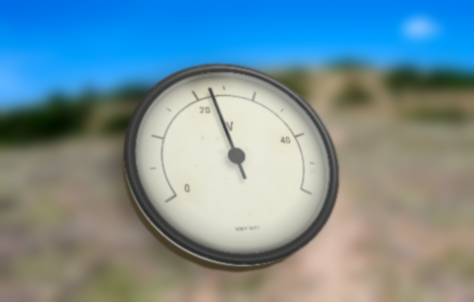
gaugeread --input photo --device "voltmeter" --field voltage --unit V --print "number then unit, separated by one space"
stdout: 22.5 V
